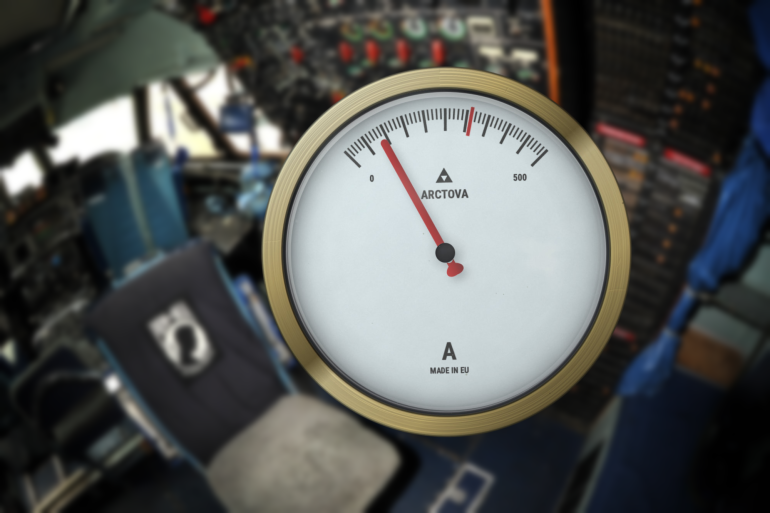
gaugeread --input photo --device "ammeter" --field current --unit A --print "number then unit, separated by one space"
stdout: 90 A
